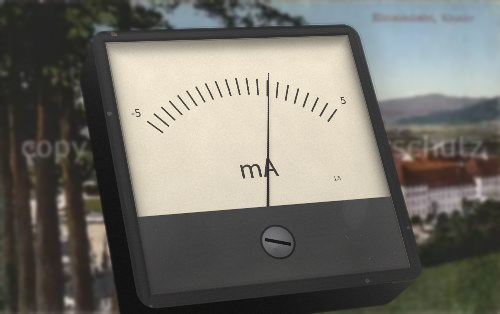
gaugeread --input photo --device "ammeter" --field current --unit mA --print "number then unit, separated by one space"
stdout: 1.5 mA
